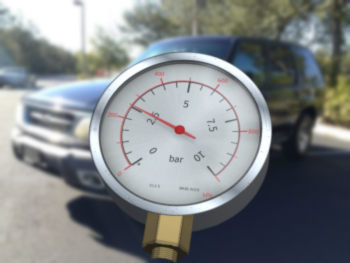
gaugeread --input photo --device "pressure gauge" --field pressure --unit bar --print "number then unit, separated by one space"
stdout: 2.5 bar
